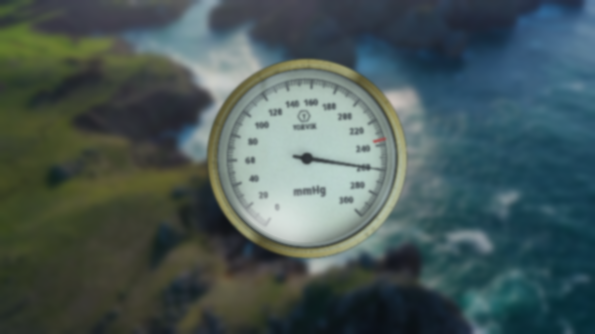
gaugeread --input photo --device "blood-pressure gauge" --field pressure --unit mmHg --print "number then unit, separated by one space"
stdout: 260 mmHg
